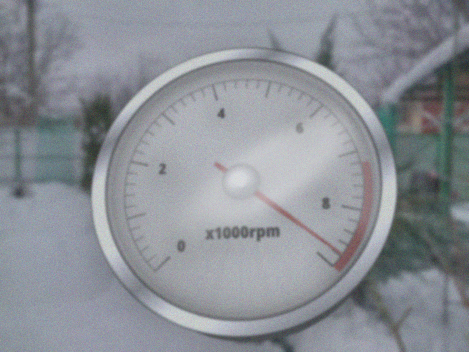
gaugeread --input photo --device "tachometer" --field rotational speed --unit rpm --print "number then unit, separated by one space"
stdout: 8800 rpm
